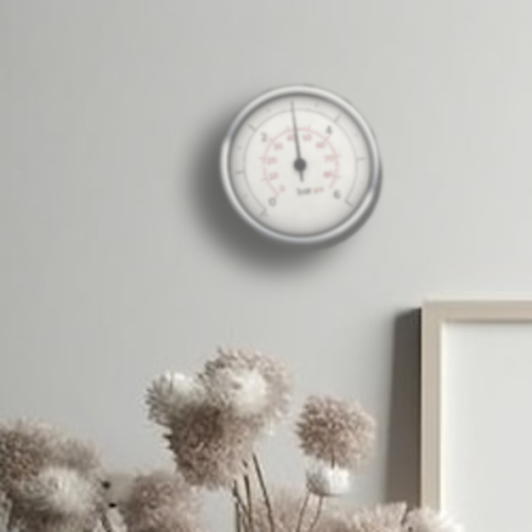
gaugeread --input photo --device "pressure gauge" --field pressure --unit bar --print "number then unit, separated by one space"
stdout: 3 bar
